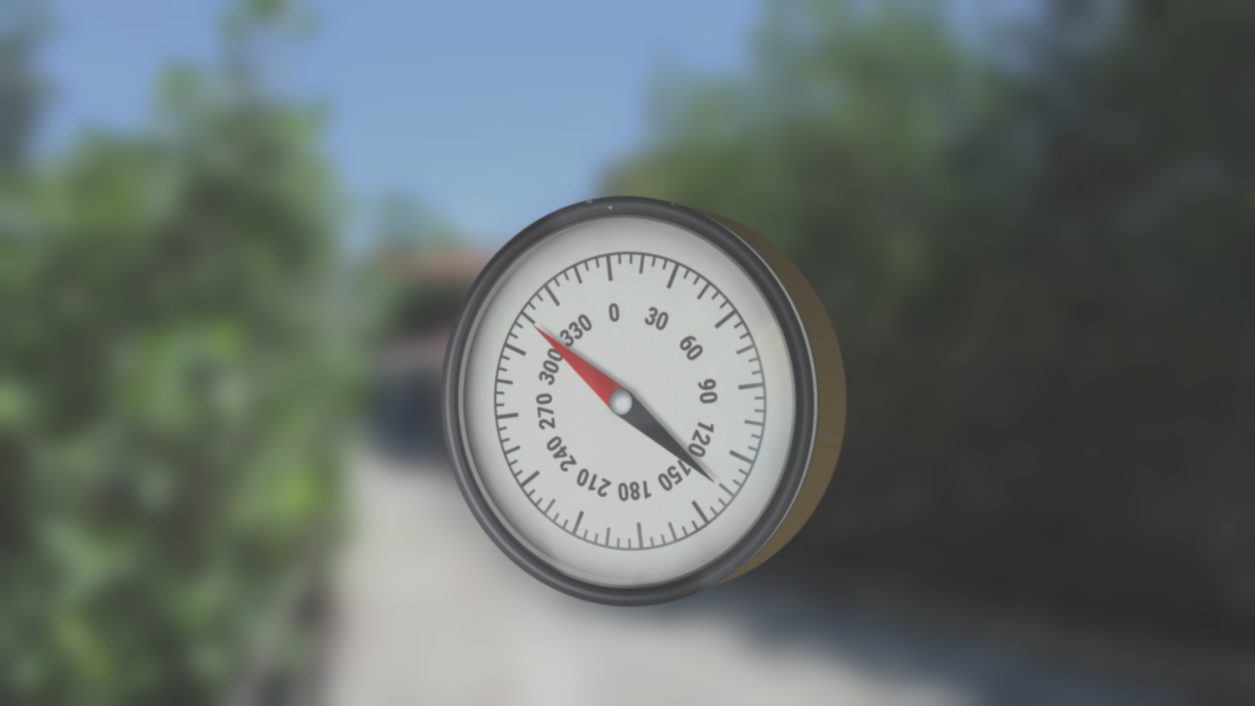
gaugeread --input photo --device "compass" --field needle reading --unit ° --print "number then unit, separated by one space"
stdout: 315 °
